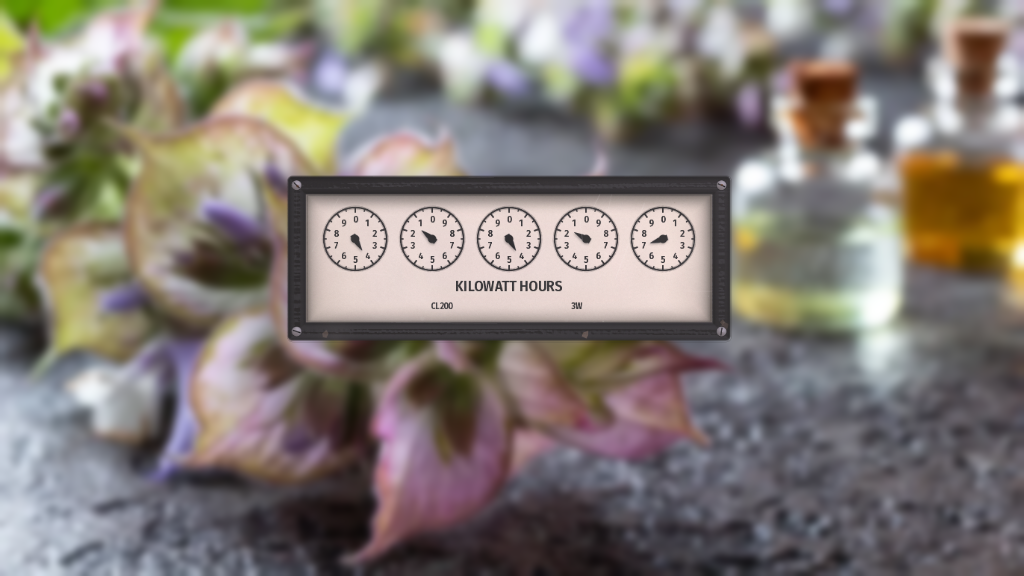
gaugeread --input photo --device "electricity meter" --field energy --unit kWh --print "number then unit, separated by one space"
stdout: 41417 kWh
